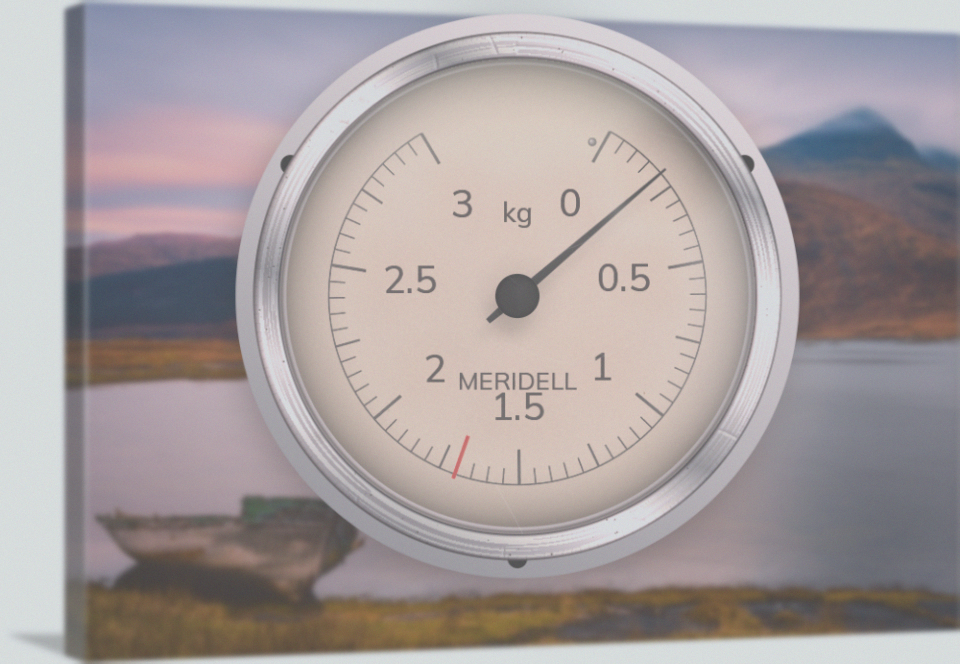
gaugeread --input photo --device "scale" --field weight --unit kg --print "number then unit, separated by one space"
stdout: 0.2 kg
